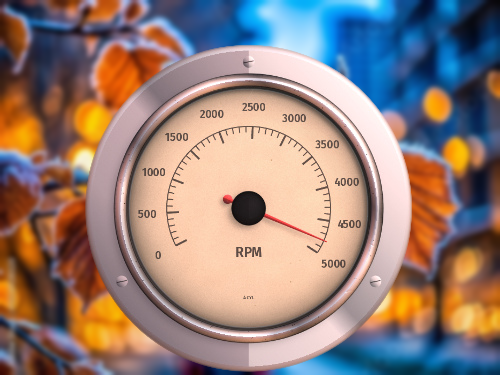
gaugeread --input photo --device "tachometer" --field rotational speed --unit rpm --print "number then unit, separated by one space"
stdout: 4800 rpm
